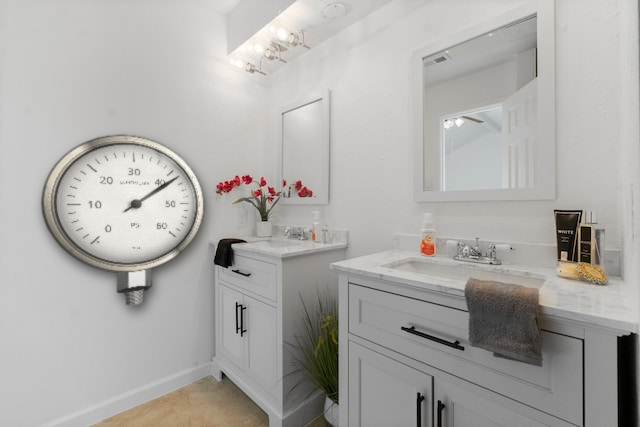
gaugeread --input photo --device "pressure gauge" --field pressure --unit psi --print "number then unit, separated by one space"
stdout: 42 psi
